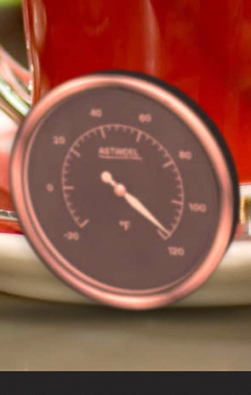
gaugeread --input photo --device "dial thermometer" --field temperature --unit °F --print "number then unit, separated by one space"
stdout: 116 °F
